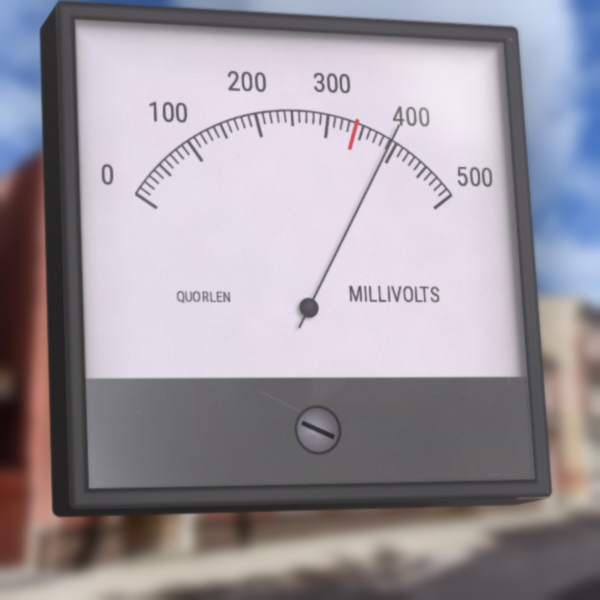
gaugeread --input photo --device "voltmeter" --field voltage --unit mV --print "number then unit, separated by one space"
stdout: 390 mV
